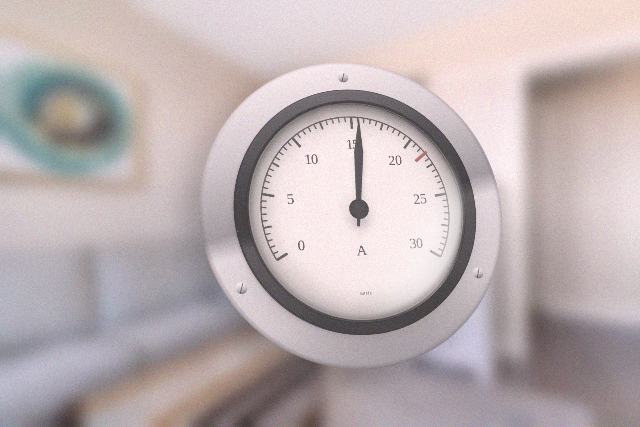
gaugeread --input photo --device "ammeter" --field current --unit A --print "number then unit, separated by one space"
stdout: 15.5 A
